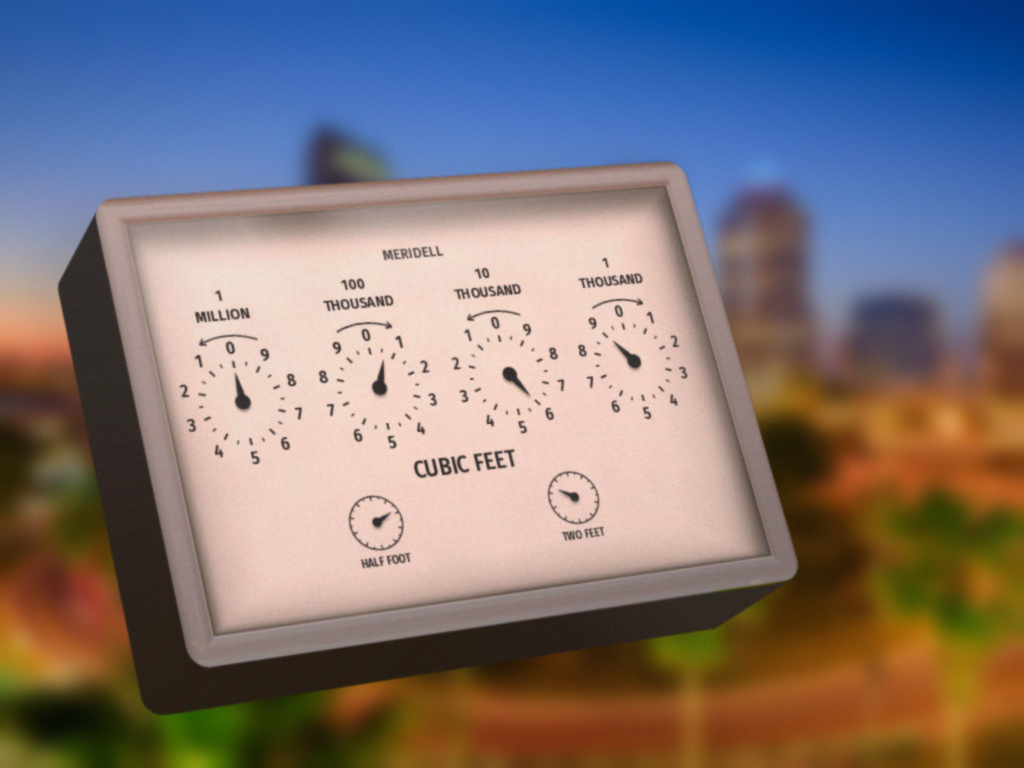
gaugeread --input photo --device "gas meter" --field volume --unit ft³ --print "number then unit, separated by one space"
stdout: 5900 ft³
